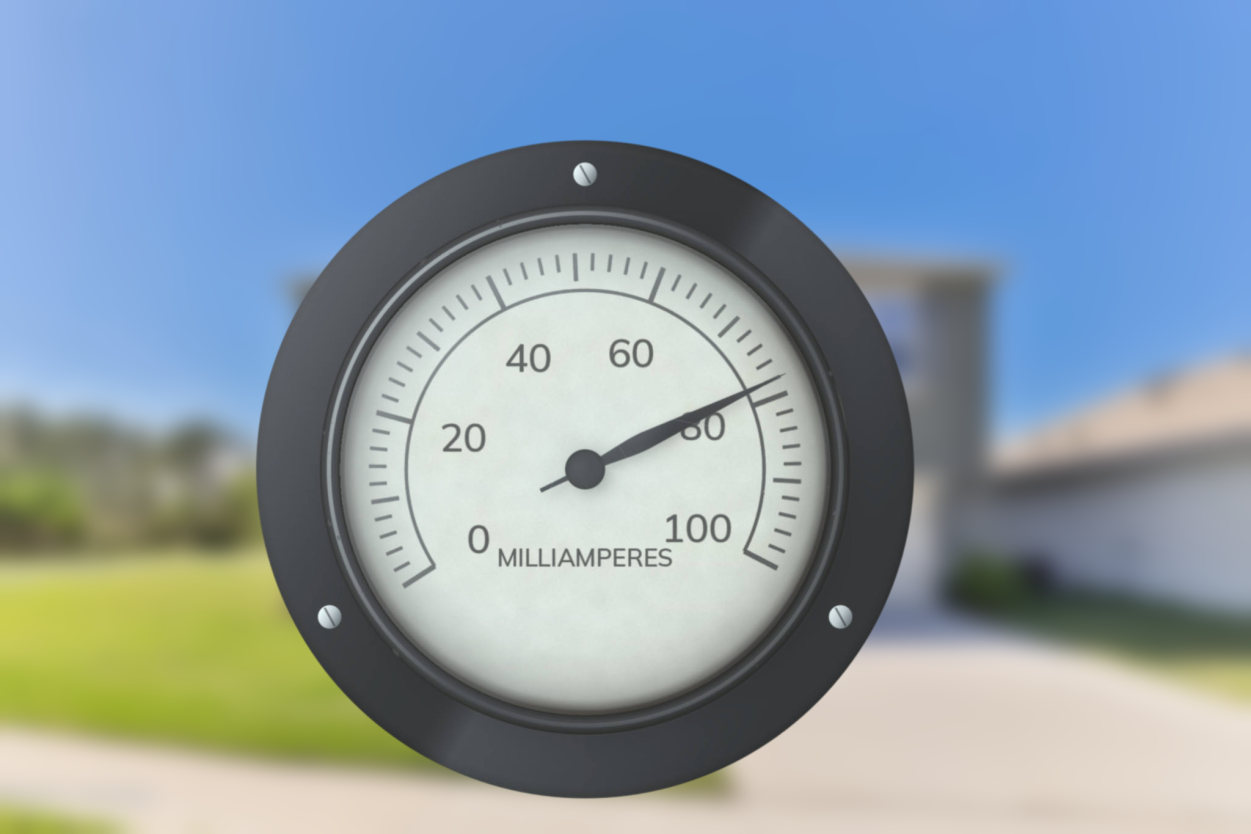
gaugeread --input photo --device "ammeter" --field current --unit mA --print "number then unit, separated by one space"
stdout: 78 mA
